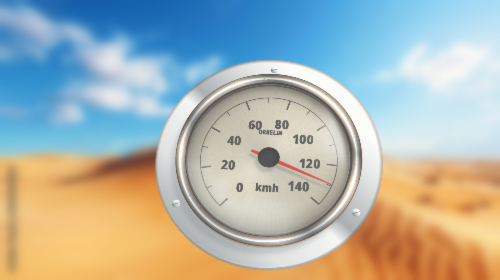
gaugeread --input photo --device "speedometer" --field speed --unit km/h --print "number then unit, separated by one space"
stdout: 130 km/h
